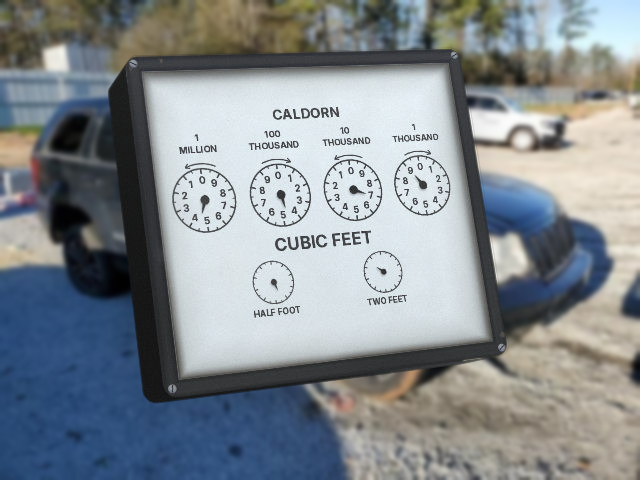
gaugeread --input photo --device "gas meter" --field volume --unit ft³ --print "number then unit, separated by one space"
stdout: 446900 ft³
